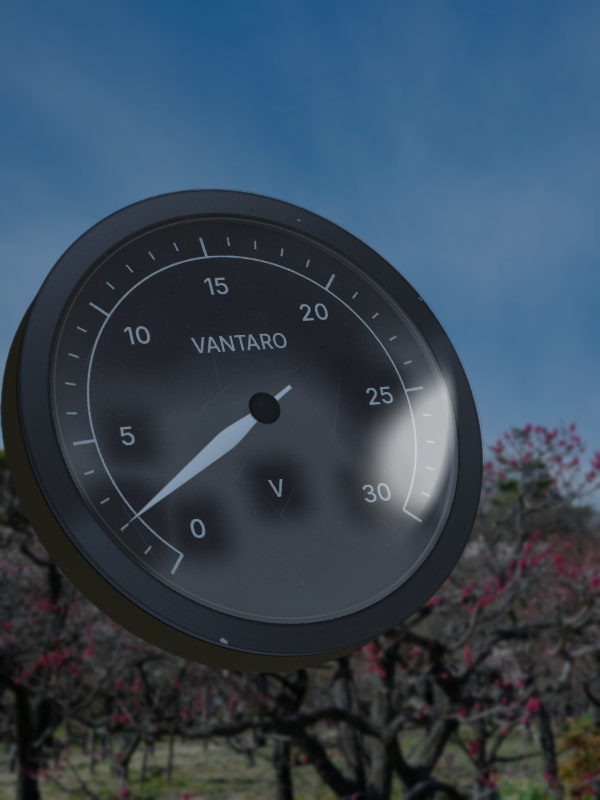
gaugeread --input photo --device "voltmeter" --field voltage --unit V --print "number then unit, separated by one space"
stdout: 2 V
